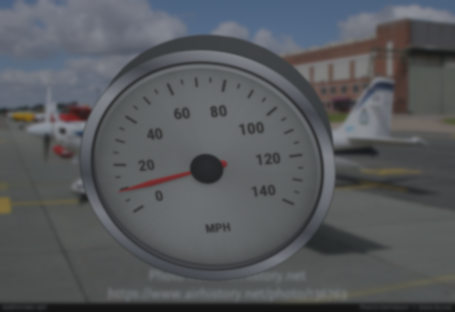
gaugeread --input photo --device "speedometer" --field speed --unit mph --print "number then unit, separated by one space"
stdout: 10 mph
